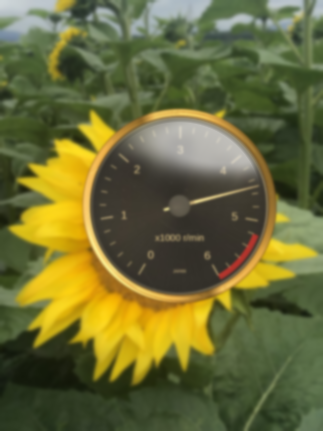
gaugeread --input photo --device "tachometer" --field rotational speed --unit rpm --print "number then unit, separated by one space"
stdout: 4500 rpm
